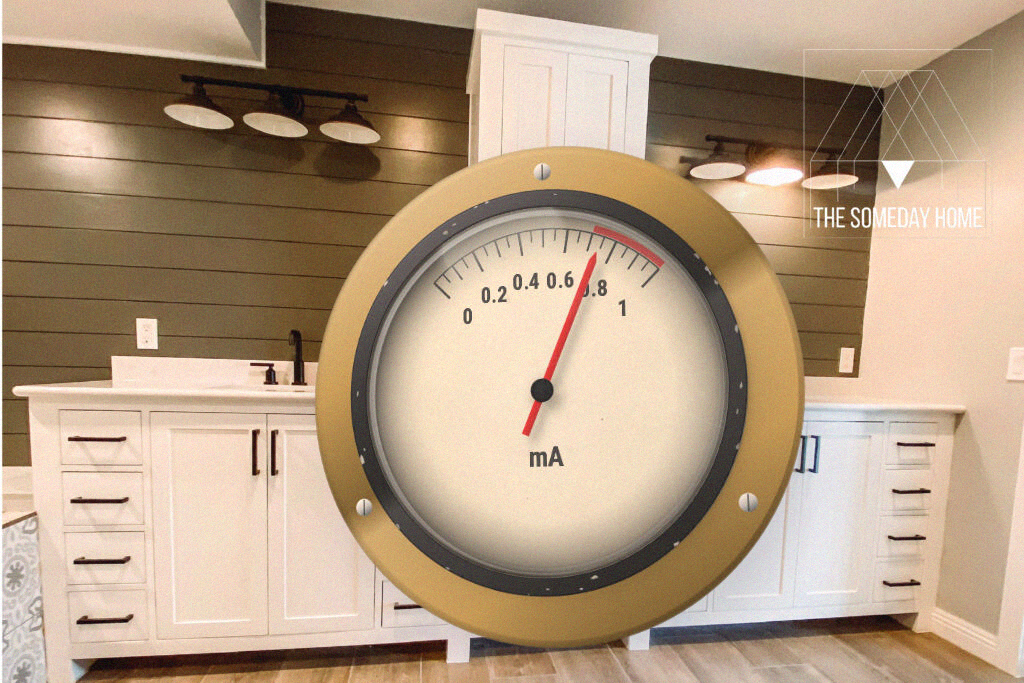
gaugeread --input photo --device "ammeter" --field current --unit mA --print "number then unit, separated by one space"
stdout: 0.75 mA
